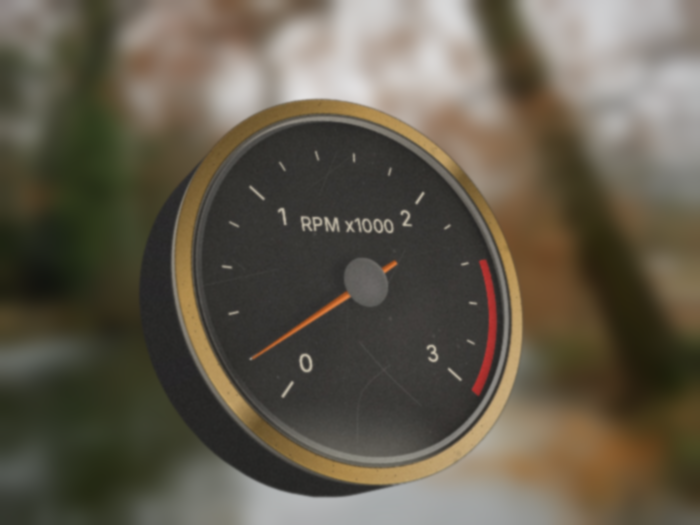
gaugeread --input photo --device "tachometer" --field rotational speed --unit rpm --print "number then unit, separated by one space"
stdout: 200 rpm
